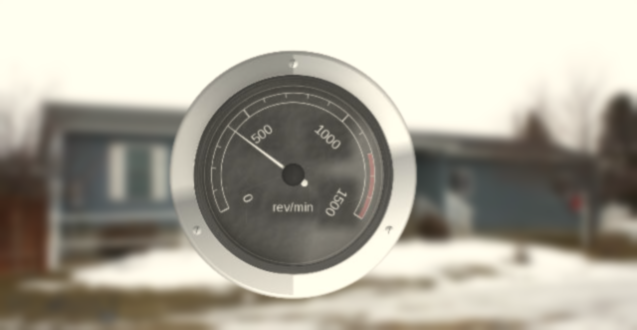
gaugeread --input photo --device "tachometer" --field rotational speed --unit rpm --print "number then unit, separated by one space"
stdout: 400 rpm
